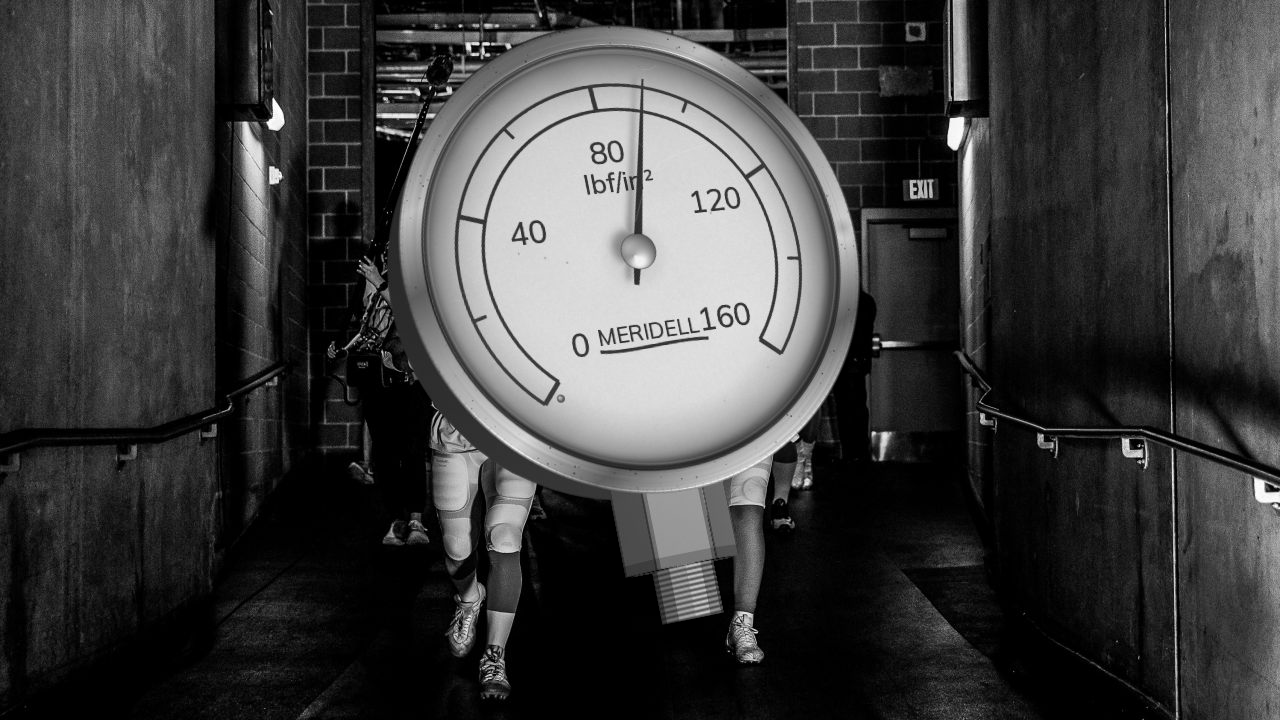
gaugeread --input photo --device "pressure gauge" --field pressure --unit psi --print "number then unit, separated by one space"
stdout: 90 psi
